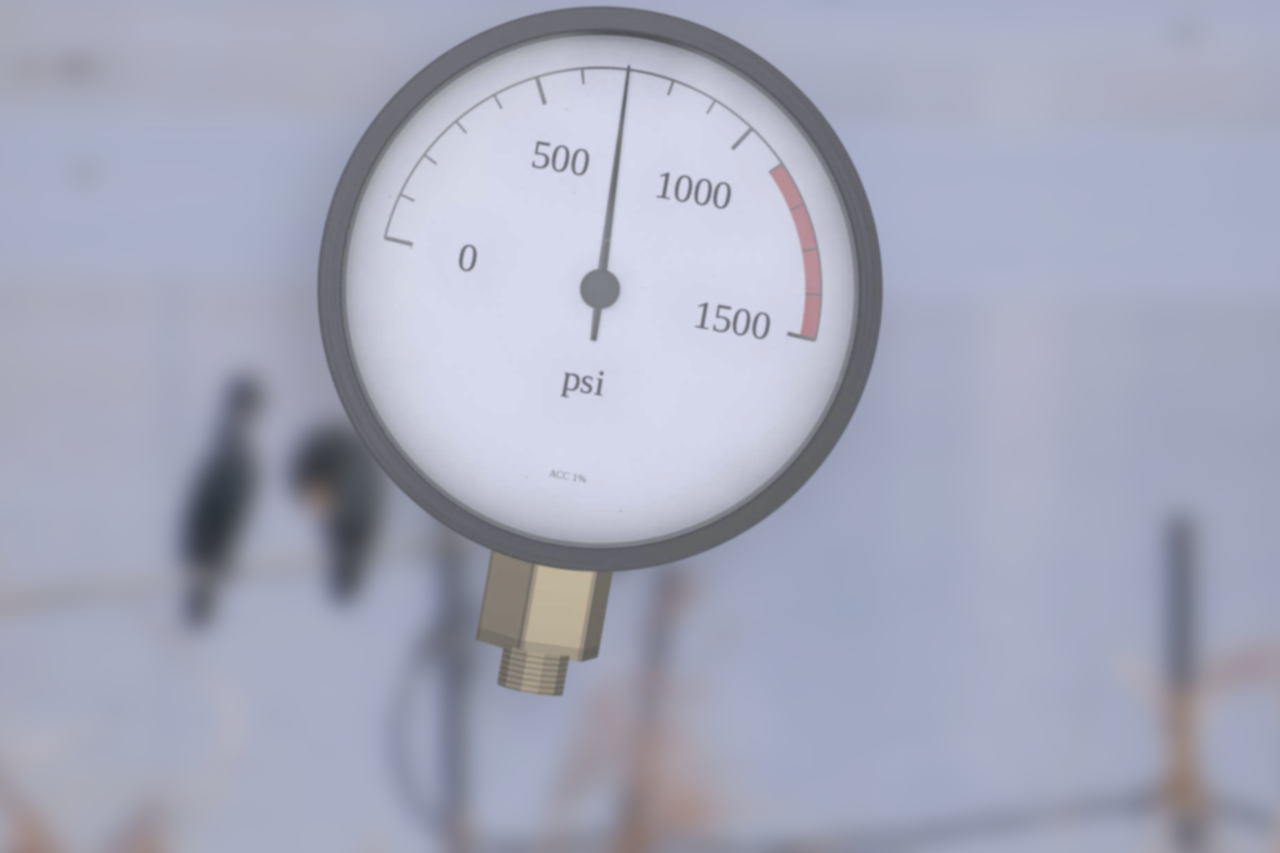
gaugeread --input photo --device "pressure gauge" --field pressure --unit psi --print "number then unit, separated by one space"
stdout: 700 psi
